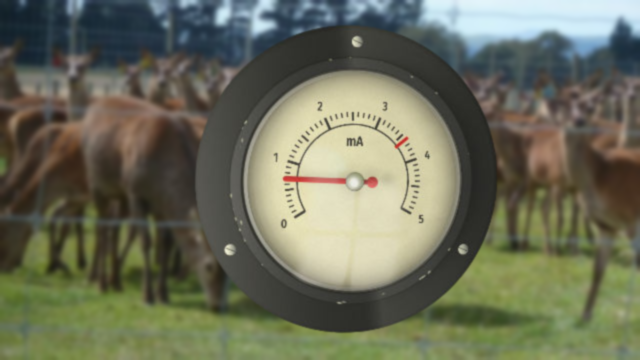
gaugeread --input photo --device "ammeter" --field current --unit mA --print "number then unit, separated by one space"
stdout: 0.7 mA
